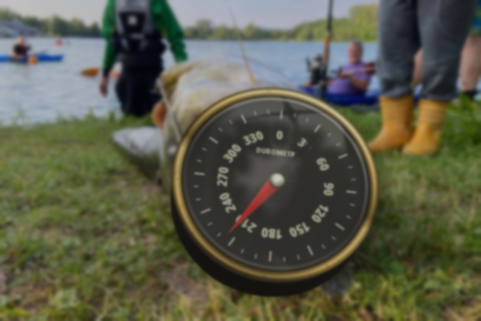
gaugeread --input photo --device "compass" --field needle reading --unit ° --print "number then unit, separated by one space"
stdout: 215 °
